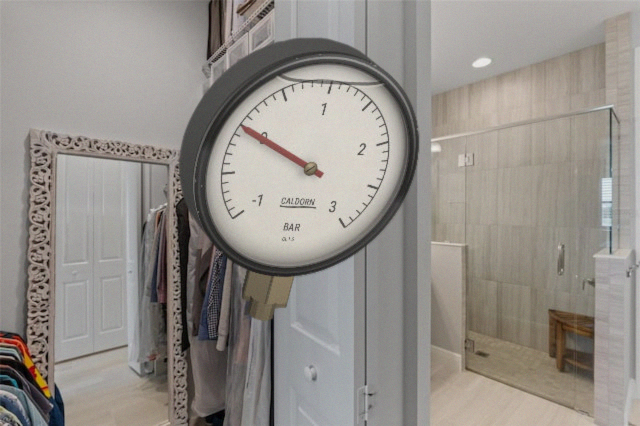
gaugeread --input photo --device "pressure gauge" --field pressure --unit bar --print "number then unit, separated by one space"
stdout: 0 bar
